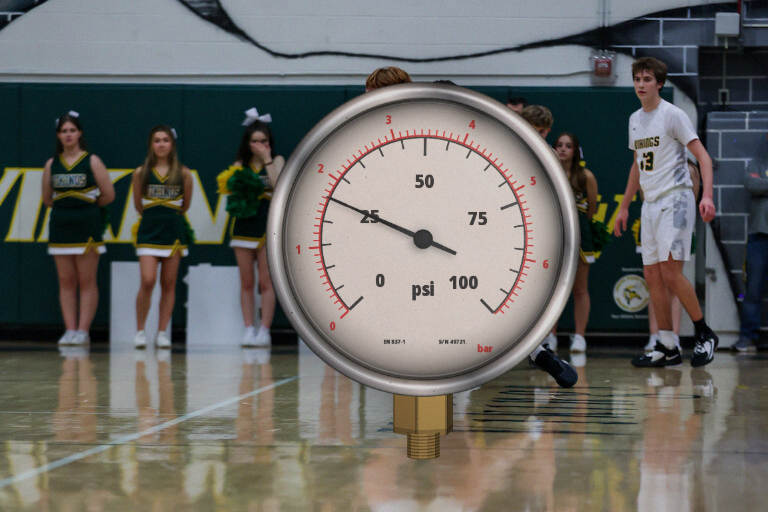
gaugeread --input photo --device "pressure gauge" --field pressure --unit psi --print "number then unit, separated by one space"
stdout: 25 psi
